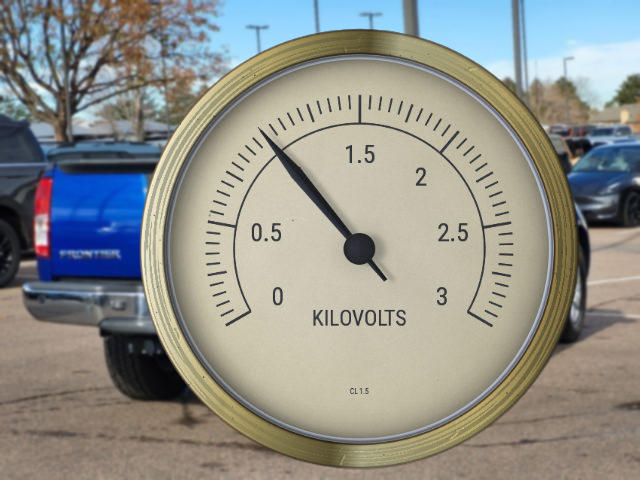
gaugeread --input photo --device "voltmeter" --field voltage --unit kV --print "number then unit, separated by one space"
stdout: 1 kV
